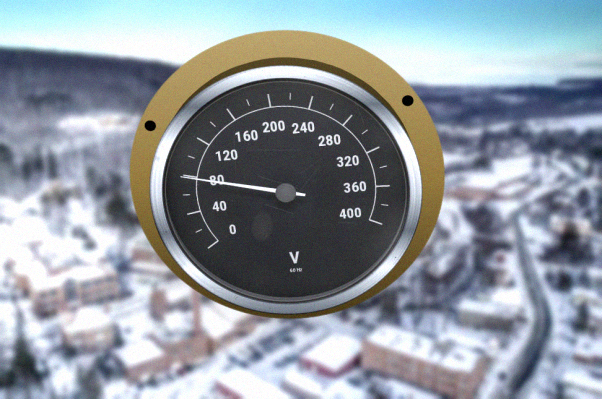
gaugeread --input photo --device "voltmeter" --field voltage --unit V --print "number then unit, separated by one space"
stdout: 80 V
